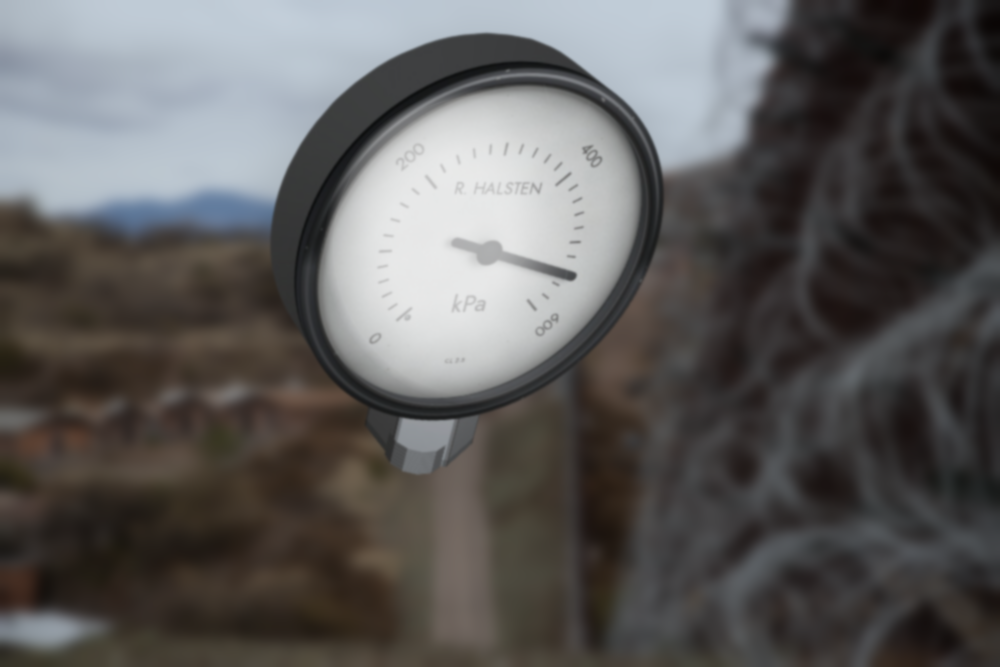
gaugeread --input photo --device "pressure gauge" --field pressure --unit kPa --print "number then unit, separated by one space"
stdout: 540 kPa
